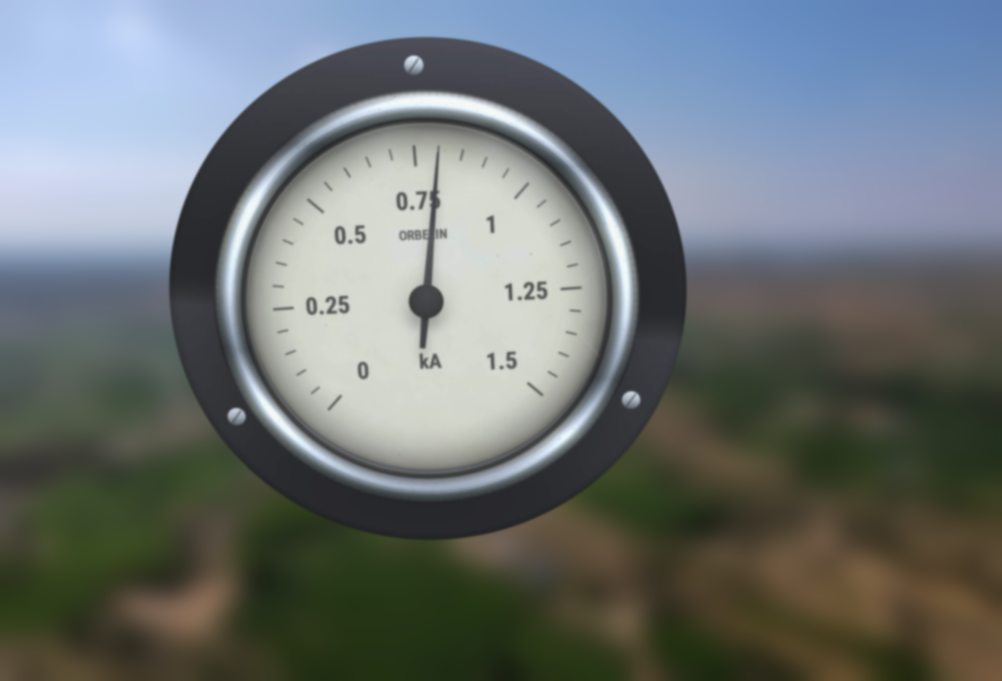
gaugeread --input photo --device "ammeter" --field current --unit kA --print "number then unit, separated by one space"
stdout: 0.8 kA
